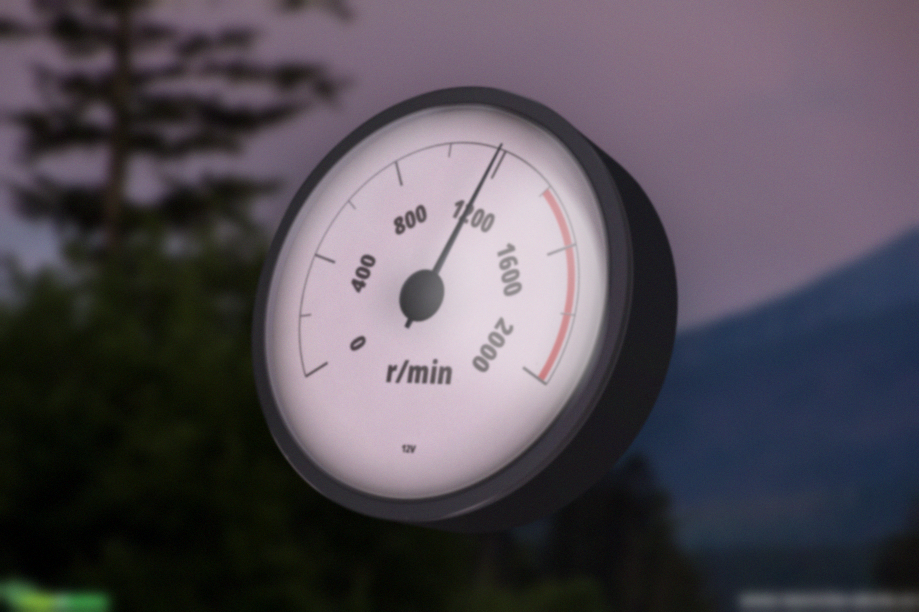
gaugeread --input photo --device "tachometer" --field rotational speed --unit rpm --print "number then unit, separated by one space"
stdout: 1200 rpm
